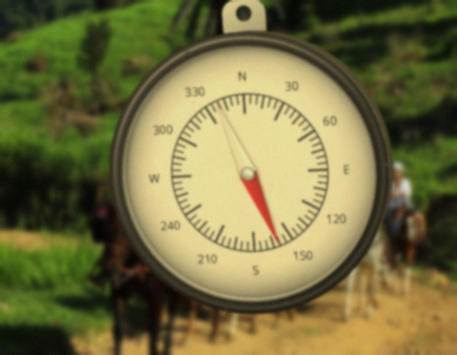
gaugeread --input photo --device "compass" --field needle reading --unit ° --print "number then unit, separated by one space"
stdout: 160 °
